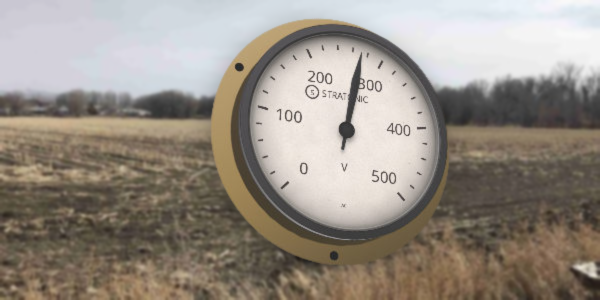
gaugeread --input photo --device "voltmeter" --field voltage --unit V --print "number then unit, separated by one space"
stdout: 270 V
